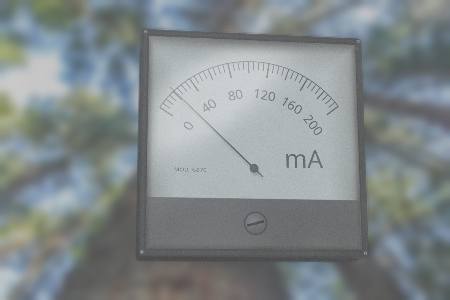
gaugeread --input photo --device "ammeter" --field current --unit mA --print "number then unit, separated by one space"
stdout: 20 mA
